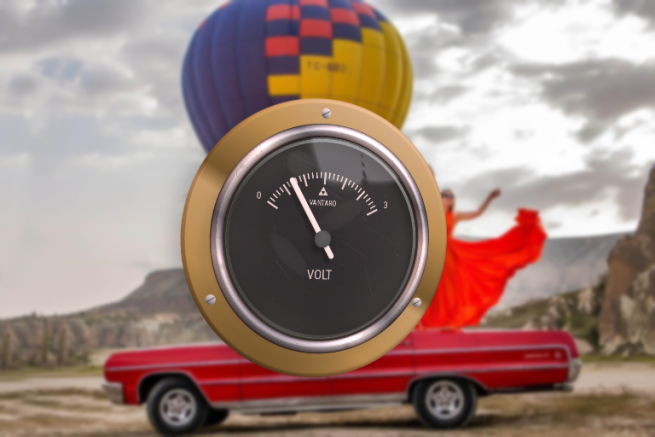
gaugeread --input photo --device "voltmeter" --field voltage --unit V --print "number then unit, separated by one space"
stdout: 0.7 V
